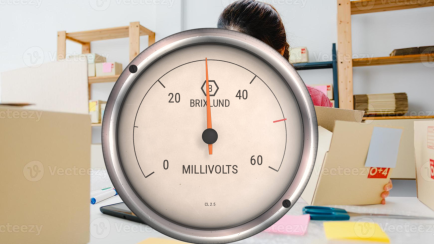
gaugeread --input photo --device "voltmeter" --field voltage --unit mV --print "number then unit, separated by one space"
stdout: 30 mV
